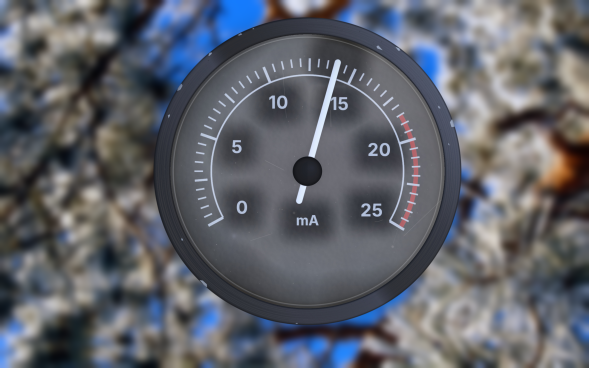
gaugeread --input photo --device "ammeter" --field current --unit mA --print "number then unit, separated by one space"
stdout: 14 mA
